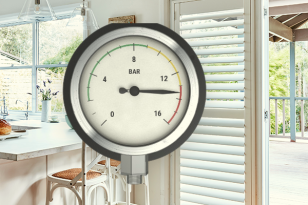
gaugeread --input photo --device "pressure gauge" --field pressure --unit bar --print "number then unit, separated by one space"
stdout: 13.5 bar
